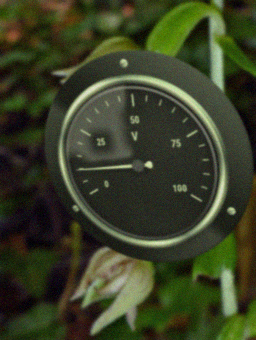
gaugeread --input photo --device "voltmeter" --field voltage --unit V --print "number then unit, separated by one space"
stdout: 10 V
